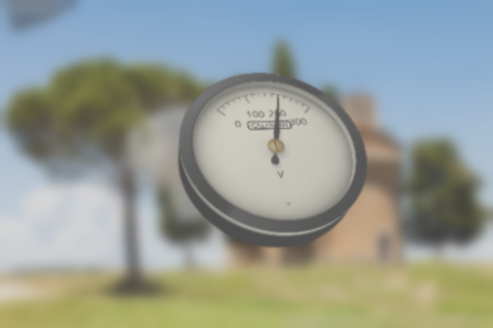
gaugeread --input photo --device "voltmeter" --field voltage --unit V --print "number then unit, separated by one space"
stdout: 200 V
